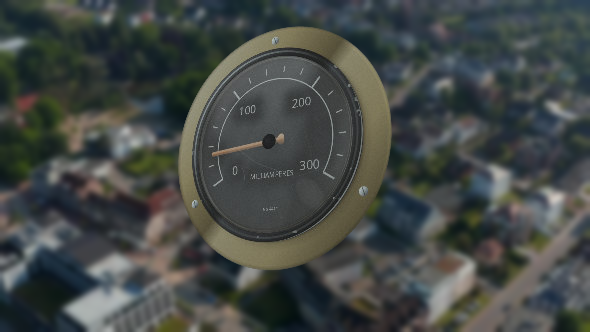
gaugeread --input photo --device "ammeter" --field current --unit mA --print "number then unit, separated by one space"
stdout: 30 mA
